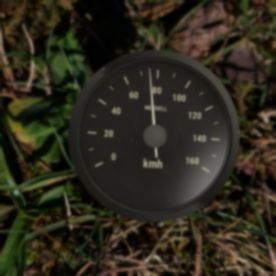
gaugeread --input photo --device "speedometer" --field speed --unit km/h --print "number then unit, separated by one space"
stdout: 75 km/h
